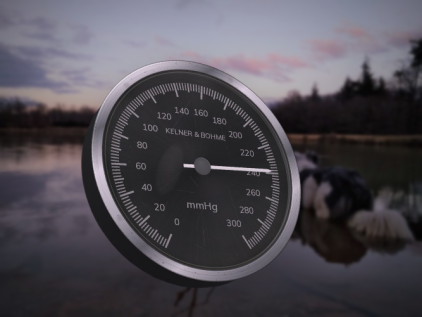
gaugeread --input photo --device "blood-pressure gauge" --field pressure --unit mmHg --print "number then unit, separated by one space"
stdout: 240 mmHg
